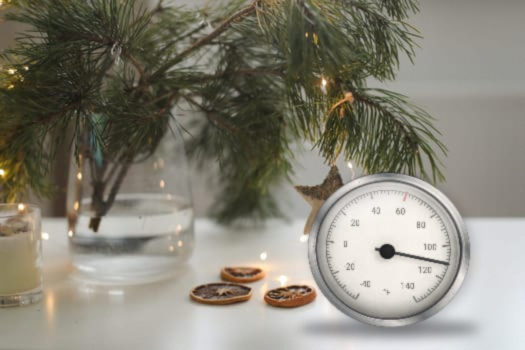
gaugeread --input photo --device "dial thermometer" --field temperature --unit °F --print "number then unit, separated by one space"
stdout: 110 °F
